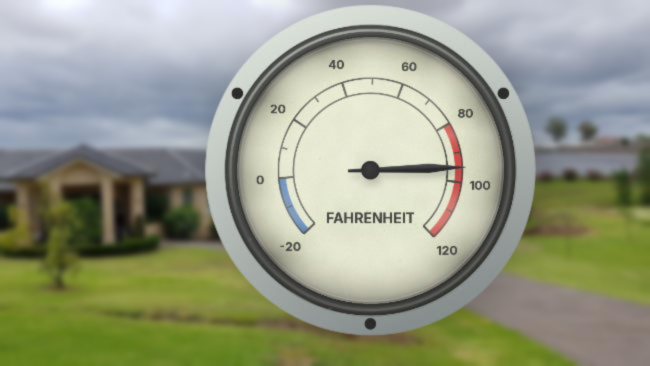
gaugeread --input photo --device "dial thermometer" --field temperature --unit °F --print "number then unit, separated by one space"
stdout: 95 °F
